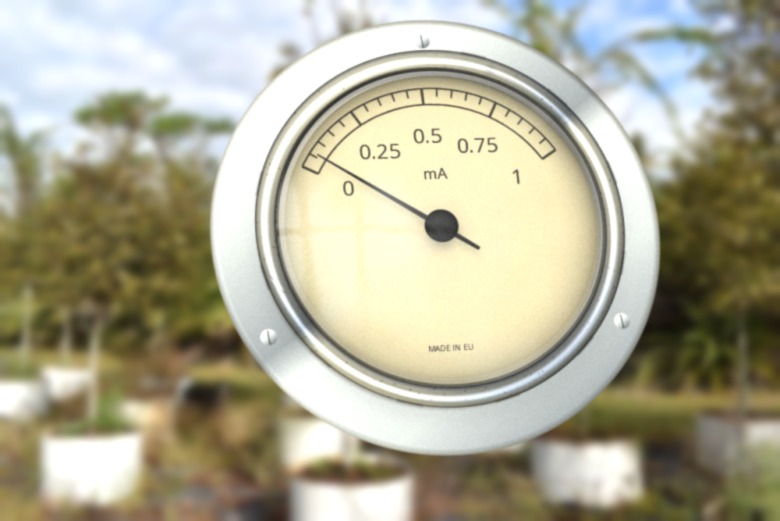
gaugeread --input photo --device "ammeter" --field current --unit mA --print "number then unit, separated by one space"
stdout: 0.05 mA
